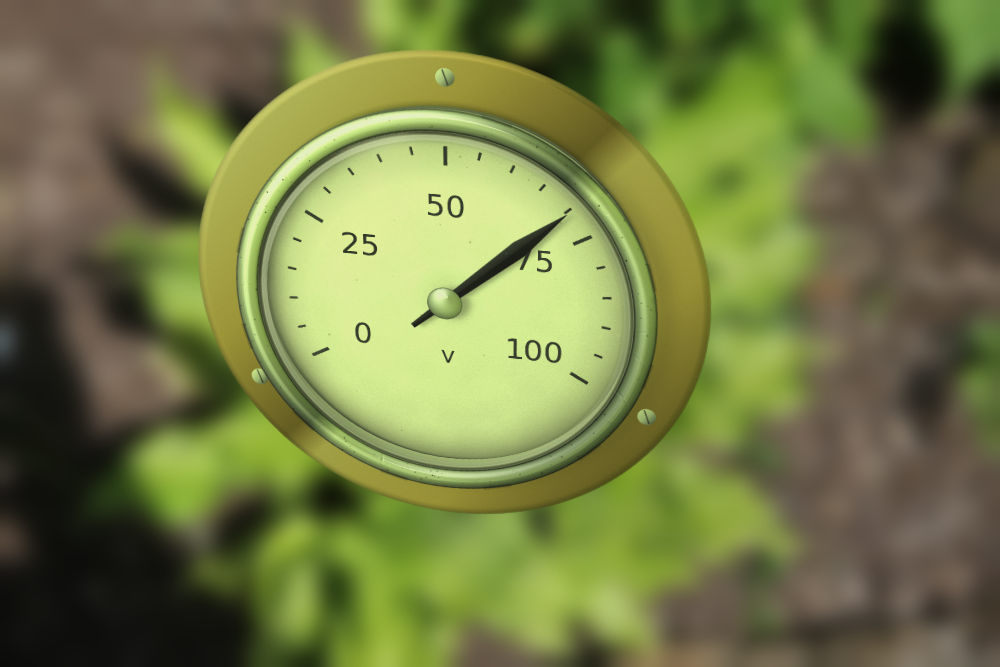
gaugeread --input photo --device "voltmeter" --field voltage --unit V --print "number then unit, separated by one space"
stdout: 70 V
